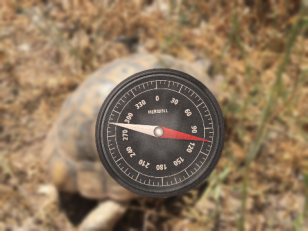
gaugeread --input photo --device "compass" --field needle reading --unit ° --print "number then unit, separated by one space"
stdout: 105 °
